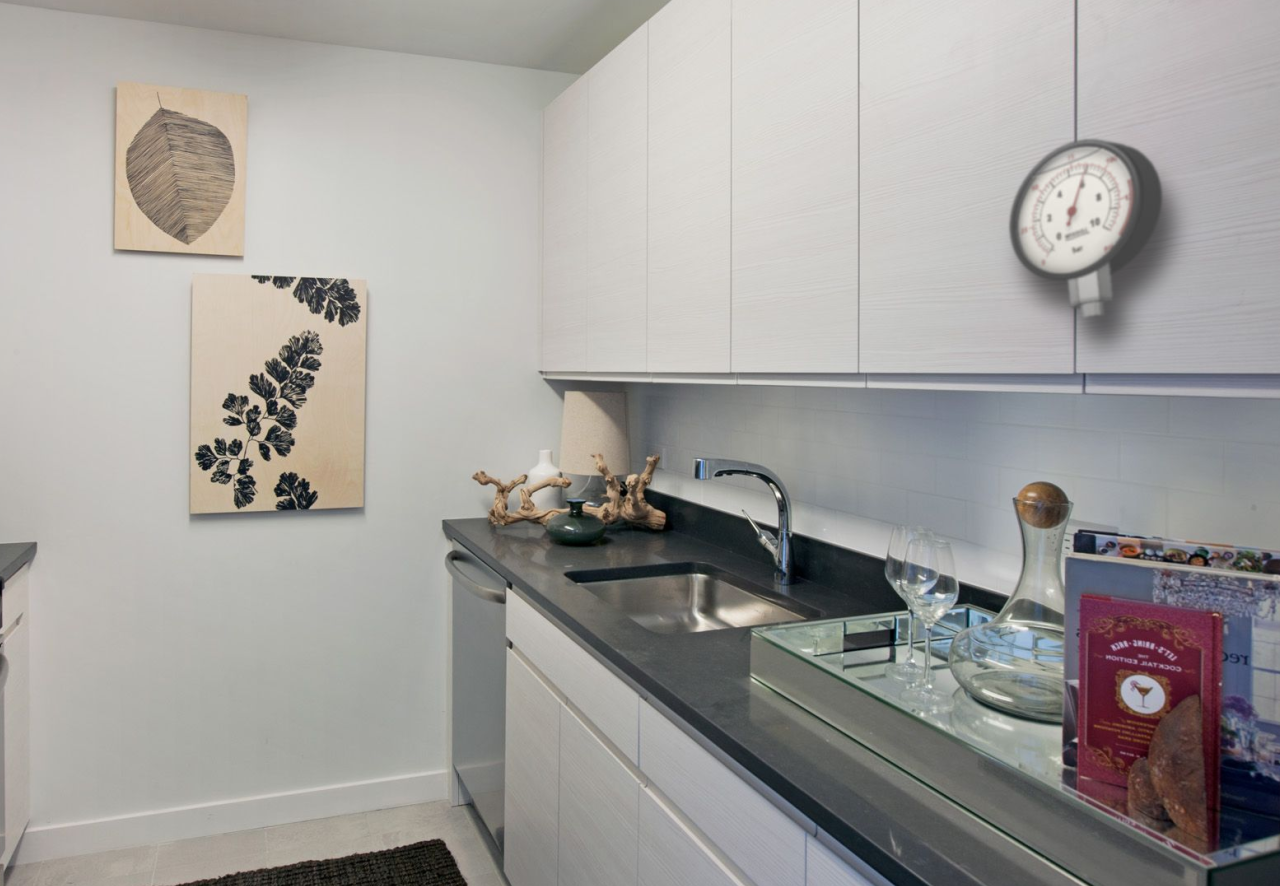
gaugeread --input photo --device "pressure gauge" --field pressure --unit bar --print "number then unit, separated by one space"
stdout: 6 bar
